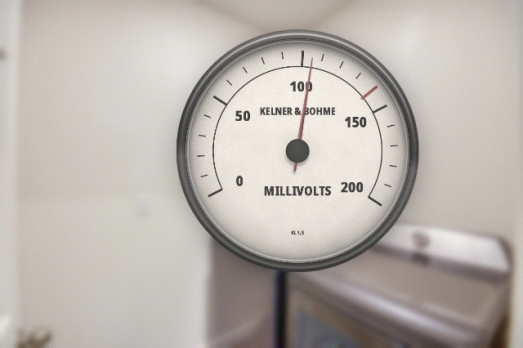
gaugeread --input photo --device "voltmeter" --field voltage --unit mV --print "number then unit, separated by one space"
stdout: 105 mV
